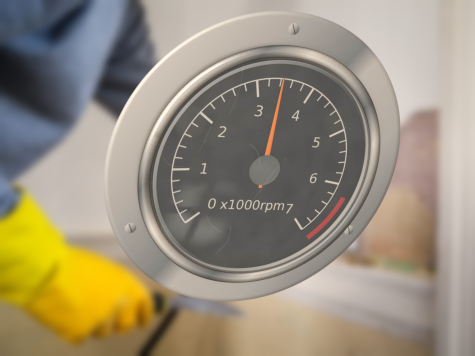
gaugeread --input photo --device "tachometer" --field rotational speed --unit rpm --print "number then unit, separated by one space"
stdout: 3400 rpm
